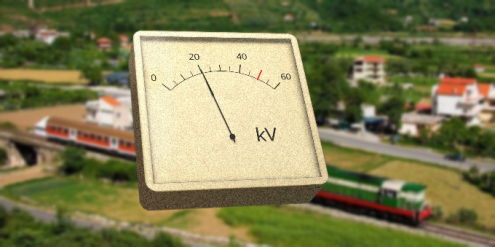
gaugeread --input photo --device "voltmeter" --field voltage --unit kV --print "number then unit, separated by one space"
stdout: 20 kV
